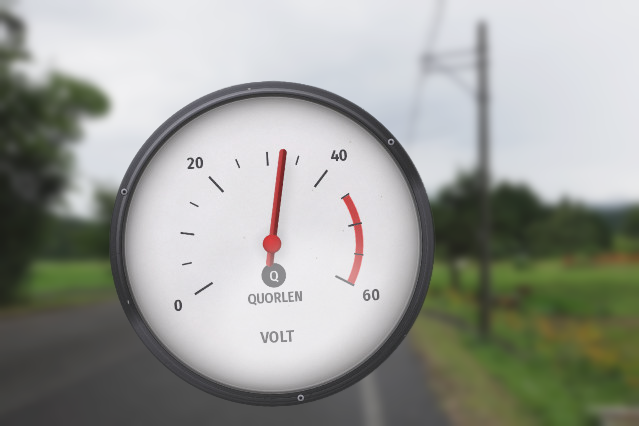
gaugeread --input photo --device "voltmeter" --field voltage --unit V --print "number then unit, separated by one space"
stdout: 32.5 V
